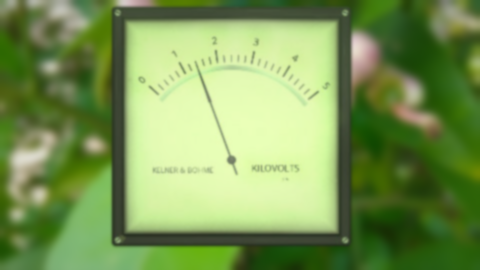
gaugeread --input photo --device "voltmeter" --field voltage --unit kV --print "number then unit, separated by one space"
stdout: 1.4 kV
